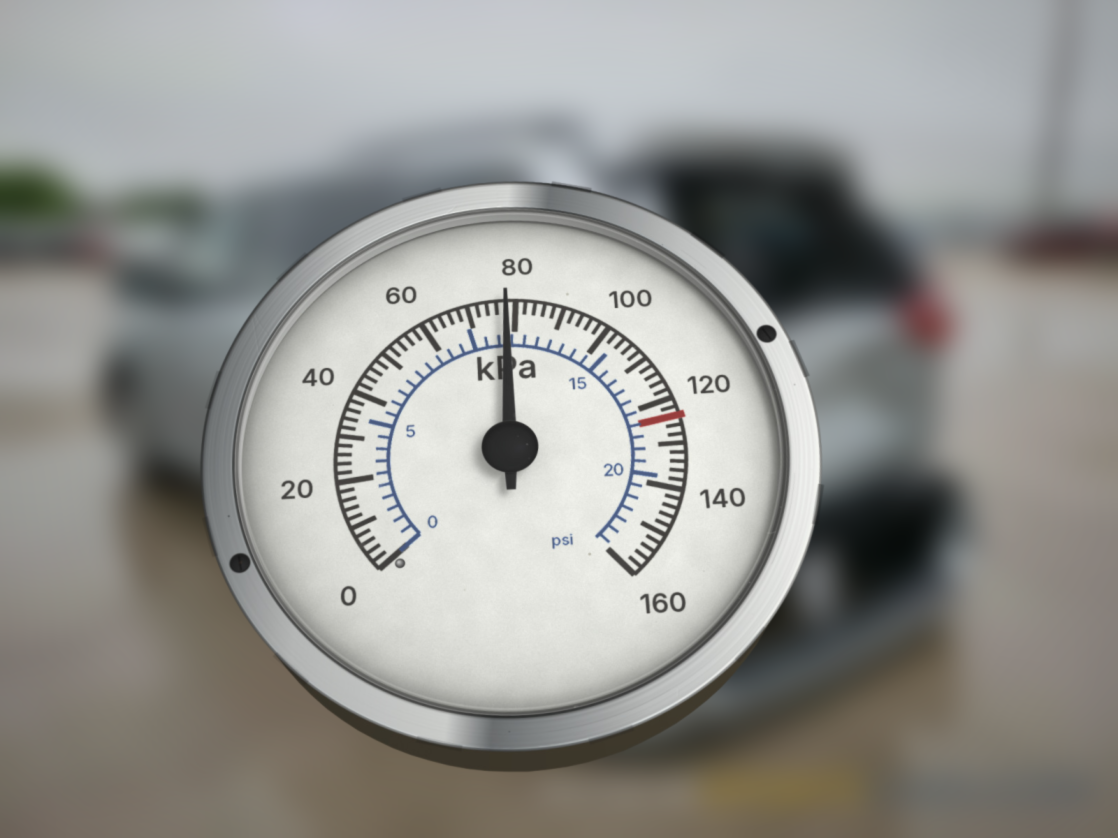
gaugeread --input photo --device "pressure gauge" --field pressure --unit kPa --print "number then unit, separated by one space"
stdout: 78 kPa
